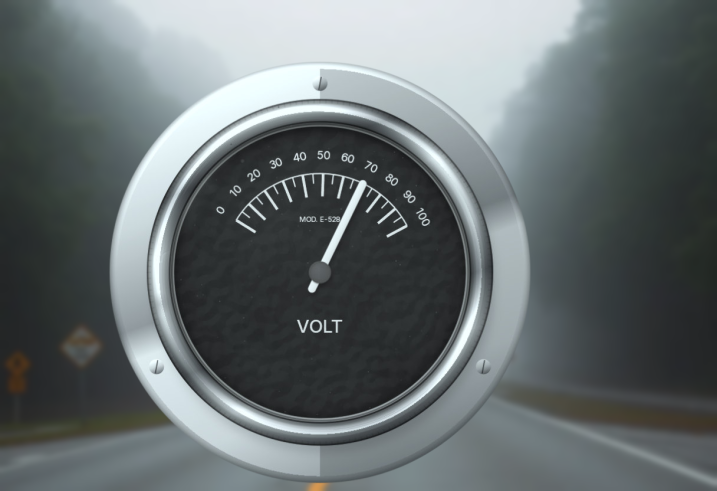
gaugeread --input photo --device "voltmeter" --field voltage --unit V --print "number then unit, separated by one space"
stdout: 70 V
